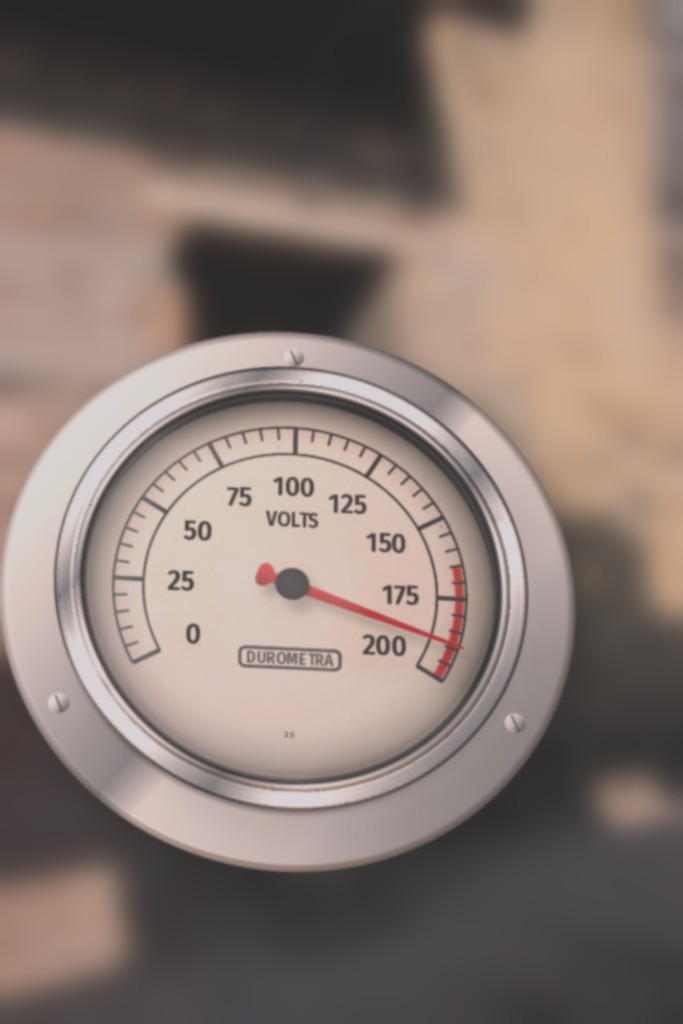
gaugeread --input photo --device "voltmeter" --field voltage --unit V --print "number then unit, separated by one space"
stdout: 190 V
